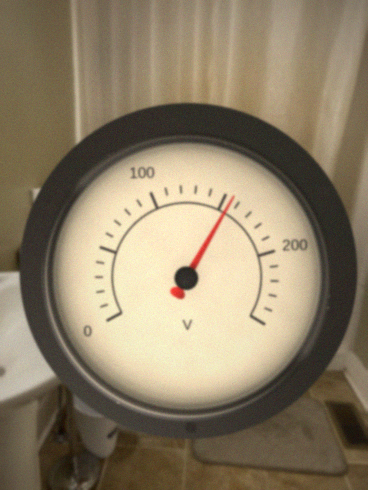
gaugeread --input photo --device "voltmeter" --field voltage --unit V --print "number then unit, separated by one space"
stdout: 155 V
